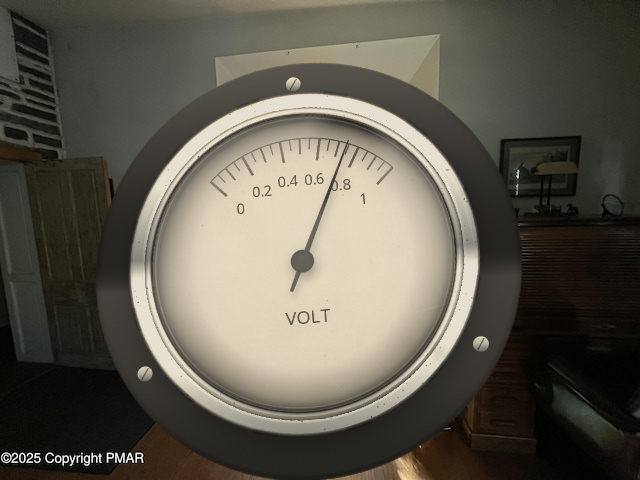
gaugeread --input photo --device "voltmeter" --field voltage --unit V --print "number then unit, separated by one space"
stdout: 0.75 V
